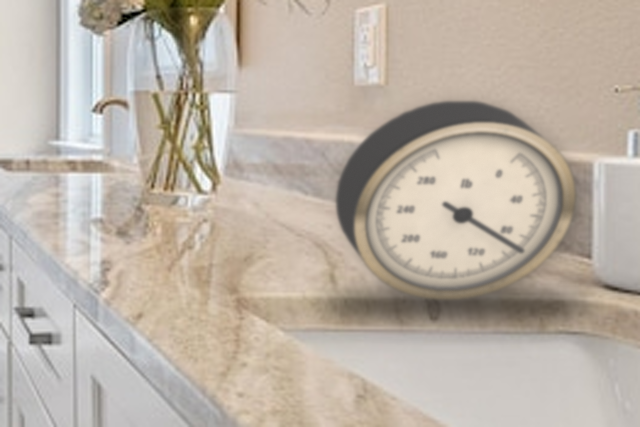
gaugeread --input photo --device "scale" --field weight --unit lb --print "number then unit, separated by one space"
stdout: 90 lb
